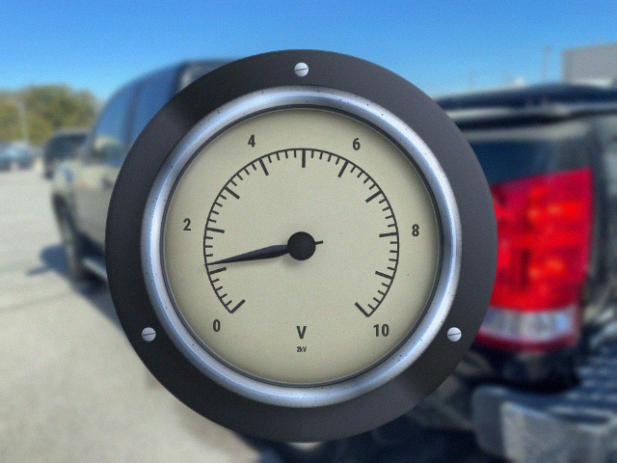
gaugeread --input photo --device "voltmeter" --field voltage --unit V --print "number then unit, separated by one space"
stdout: 1.2 V
